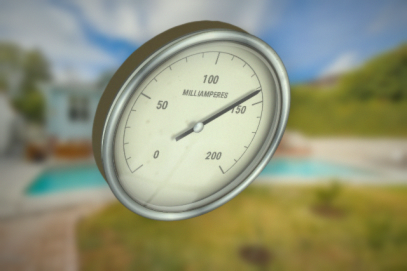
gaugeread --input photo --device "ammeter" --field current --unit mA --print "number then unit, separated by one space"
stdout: 140 mA
